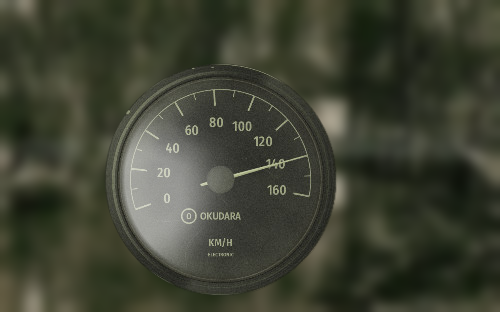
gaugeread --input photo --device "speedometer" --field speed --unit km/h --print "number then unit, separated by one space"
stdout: 140 km/h
